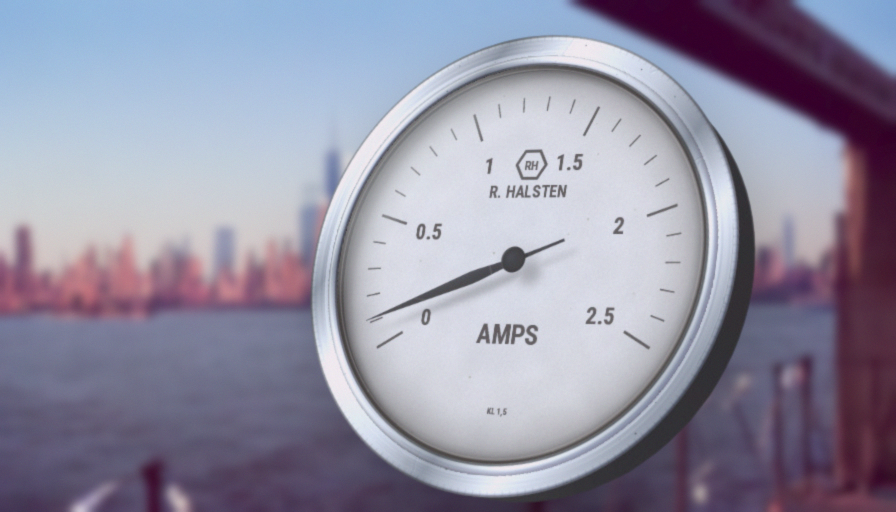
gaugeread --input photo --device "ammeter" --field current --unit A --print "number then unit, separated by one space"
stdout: 0.1 A
